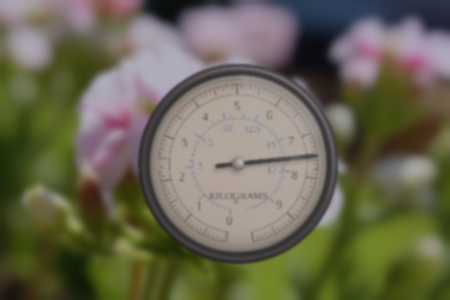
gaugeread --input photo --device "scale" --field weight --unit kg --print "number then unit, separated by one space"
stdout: 7.5 kg
